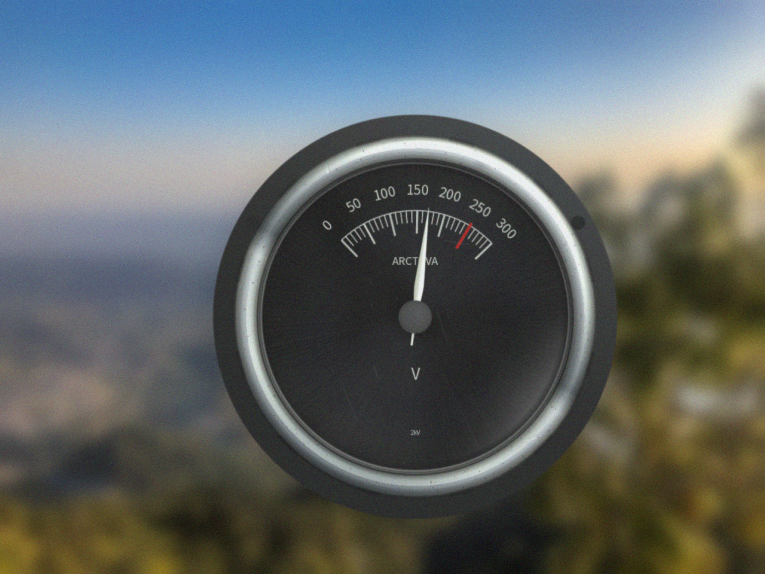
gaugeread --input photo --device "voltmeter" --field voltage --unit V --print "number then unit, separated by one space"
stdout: 170 V
